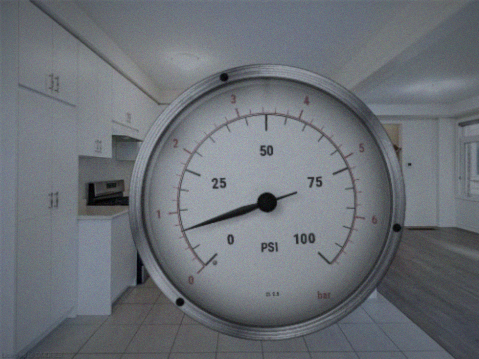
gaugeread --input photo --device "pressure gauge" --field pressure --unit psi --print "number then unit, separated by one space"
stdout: 10 psi
